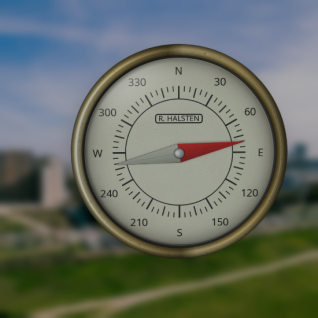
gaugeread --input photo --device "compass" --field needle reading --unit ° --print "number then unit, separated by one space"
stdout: 80 °
